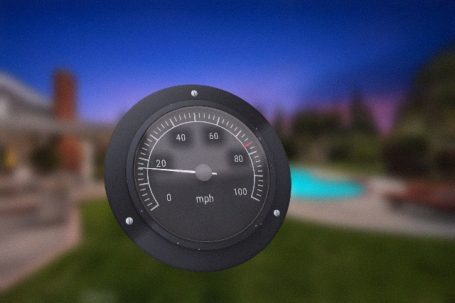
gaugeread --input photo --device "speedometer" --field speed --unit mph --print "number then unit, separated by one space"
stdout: 16 mph
